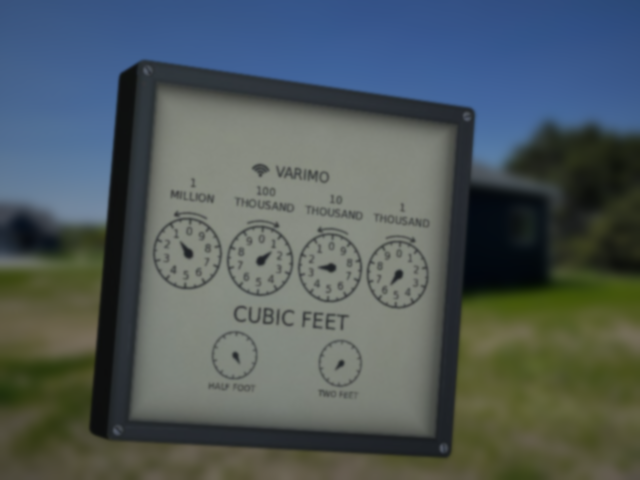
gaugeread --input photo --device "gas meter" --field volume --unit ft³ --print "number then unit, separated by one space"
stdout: 112600 ft³
